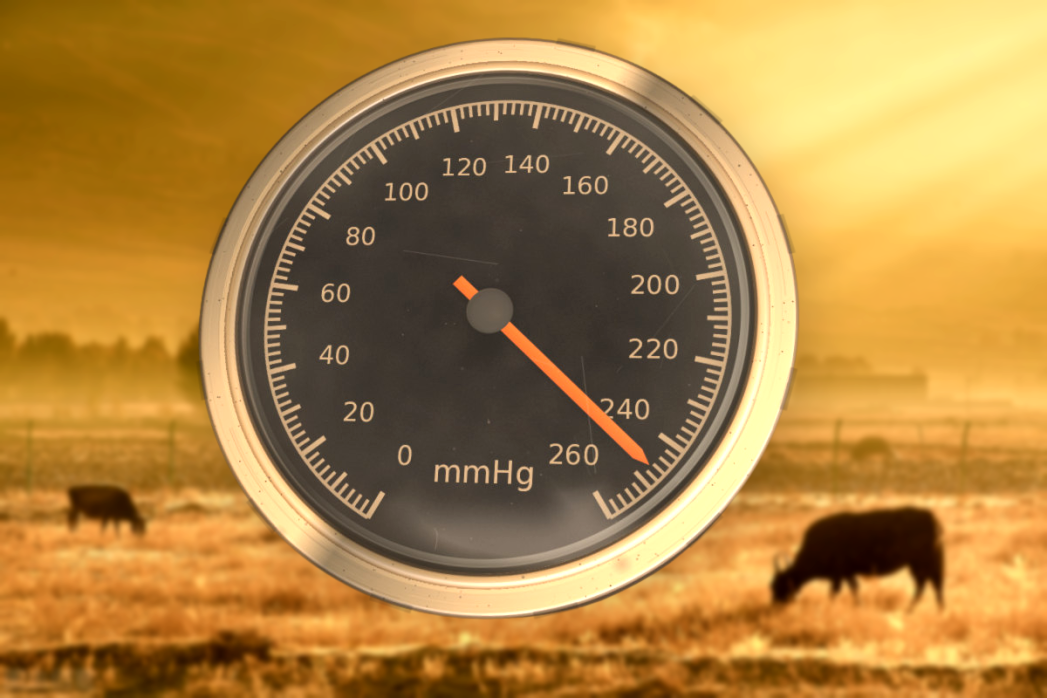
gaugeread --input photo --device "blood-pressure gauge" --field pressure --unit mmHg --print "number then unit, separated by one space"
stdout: 247 mmHg
